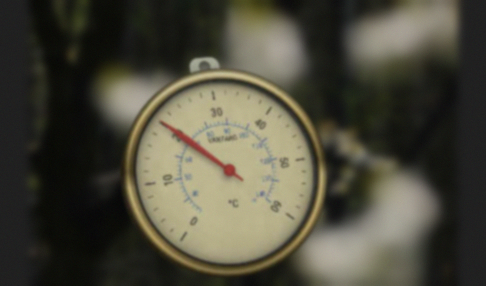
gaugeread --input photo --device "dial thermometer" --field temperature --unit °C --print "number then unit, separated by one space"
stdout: 20 °C
